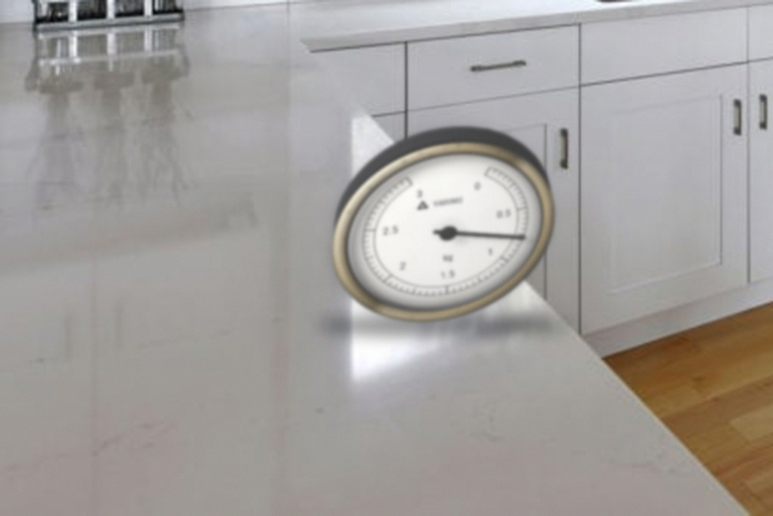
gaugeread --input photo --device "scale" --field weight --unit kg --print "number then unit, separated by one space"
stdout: 0.75 kg
